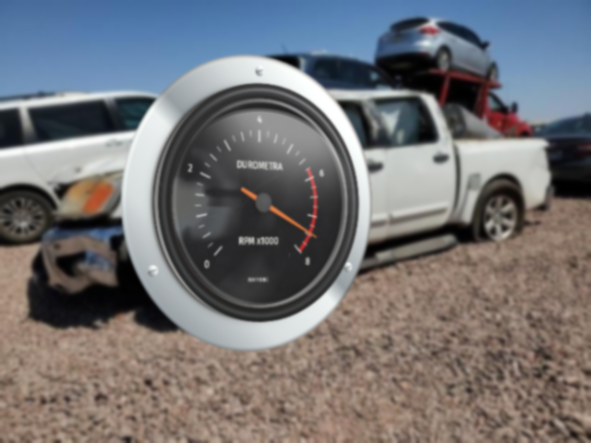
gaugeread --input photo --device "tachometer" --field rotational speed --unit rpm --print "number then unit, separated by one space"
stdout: 7500 rpm
